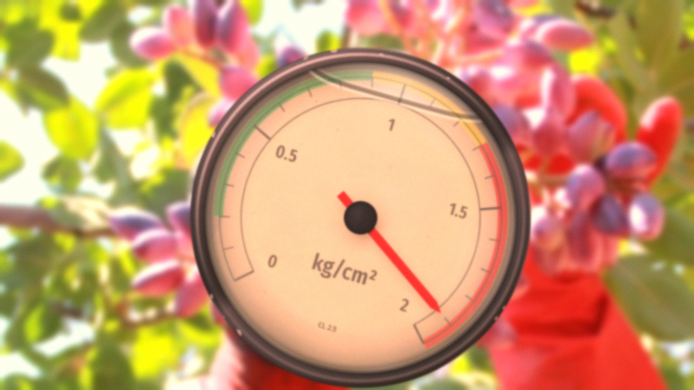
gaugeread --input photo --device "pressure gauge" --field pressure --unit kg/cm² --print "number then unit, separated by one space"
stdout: 1.9 kg/cm²
